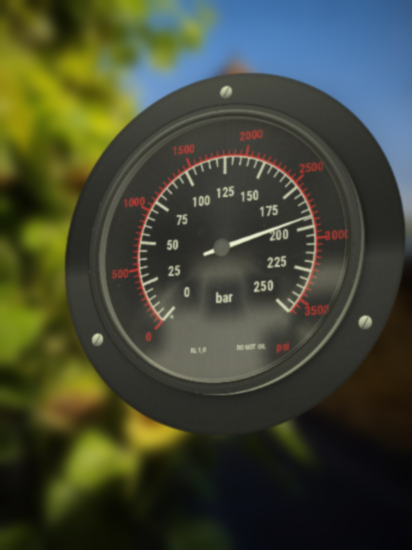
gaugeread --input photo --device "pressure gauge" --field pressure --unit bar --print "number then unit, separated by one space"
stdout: 195 bar
